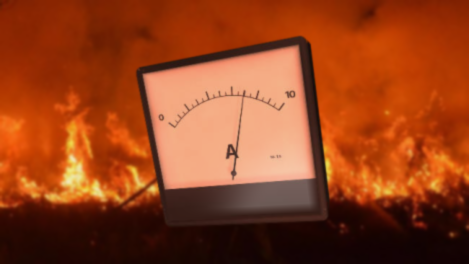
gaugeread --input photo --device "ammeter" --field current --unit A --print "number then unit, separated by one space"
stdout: 7 A
